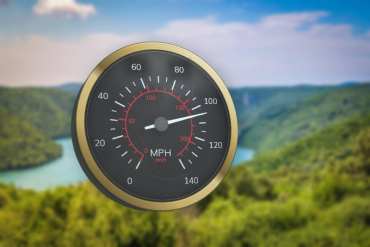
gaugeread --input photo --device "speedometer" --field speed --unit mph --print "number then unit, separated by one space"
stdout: 105 mph
